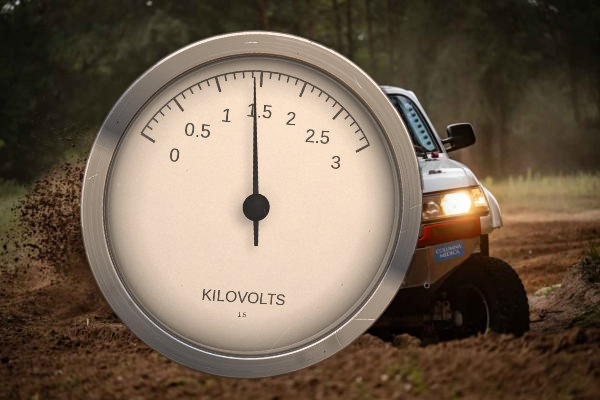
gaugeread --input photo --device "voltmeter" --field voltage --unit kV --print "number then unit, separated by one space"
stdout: 1.4 kV
